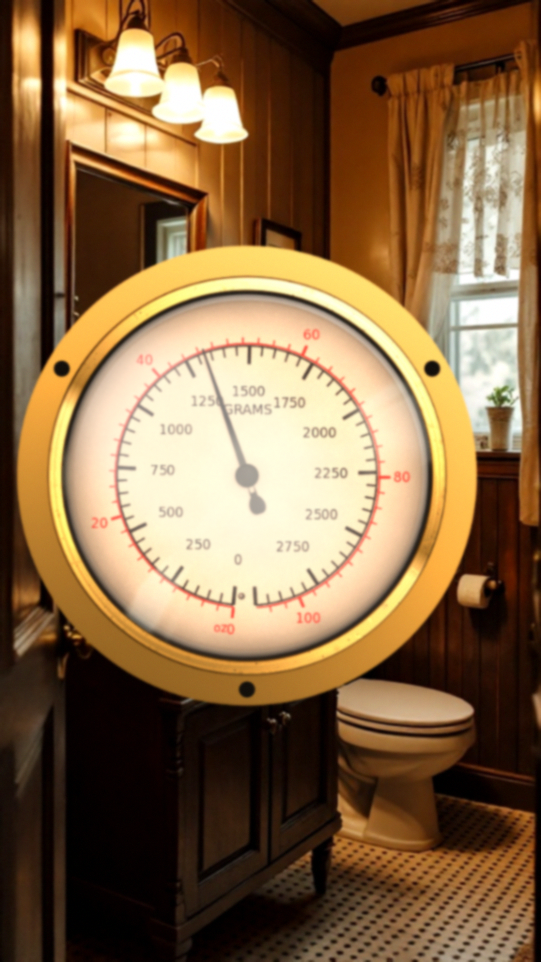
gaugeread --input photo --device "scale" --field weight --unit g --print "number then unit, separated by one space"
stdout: 1325 g
